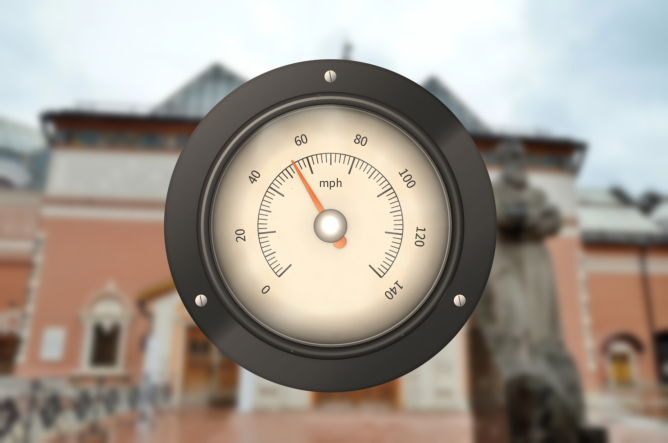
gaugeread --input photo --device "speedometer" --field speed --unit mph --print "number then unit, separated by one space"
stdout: 54 mph
